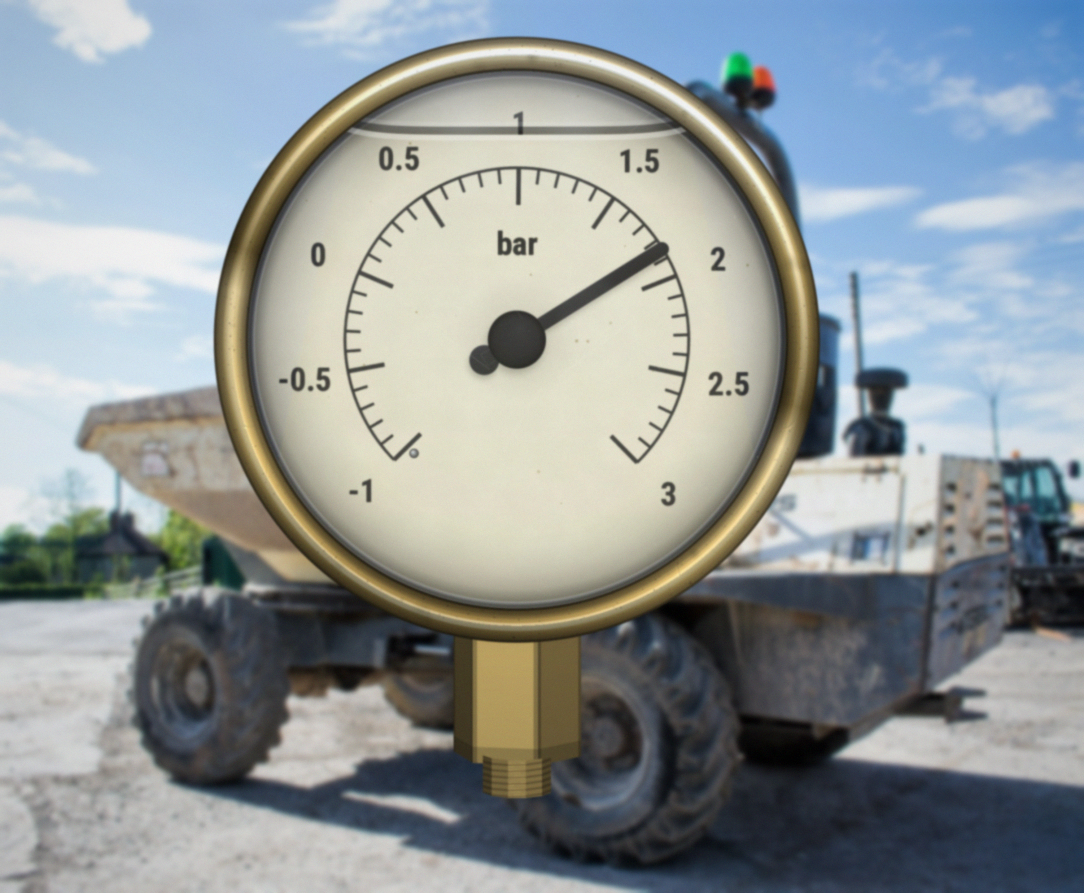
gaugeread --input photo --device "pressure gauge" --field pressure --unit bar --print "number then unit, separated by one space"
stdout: 1.85 bar
